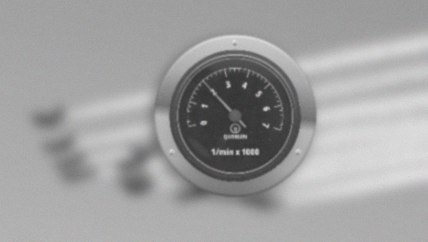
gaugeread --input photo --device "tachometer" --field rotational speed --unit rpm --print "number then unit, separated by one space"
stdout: 2000 rpm
